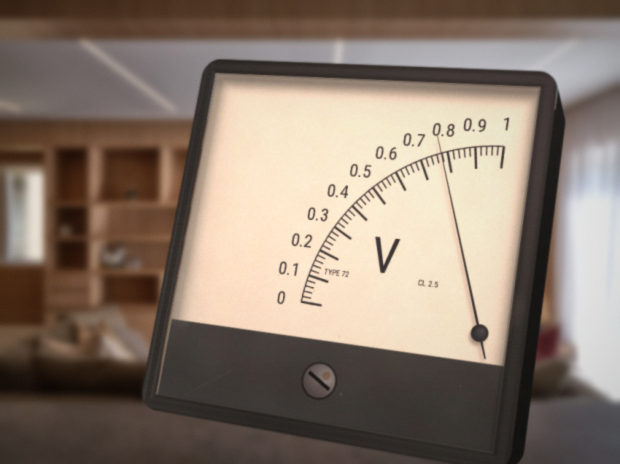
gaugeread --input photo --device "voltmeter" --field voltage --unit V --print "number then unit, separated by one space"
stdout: 0.78 V
